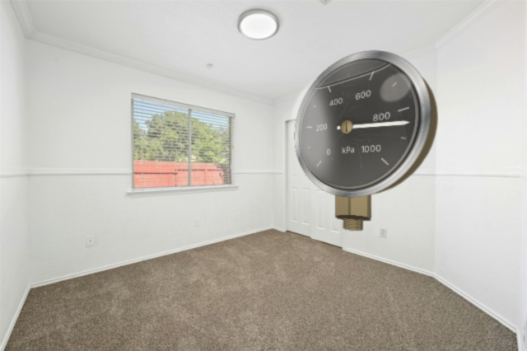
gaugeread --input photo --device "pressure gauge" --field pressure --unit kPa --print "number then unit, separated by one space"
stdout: 850 kPa
